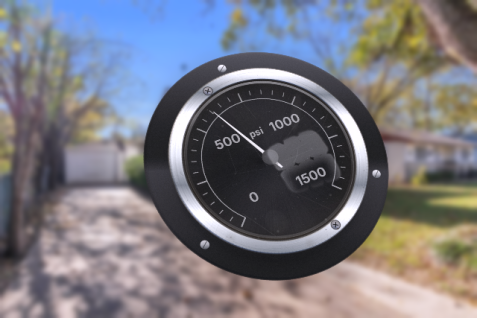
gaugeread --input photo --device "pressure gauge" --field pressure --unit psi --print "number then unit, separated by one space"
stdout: 600 psi
